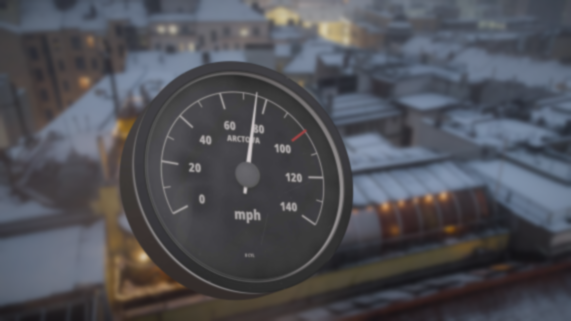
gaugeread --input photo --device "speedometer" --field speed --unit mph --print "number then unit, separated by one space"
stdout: 75 mph
